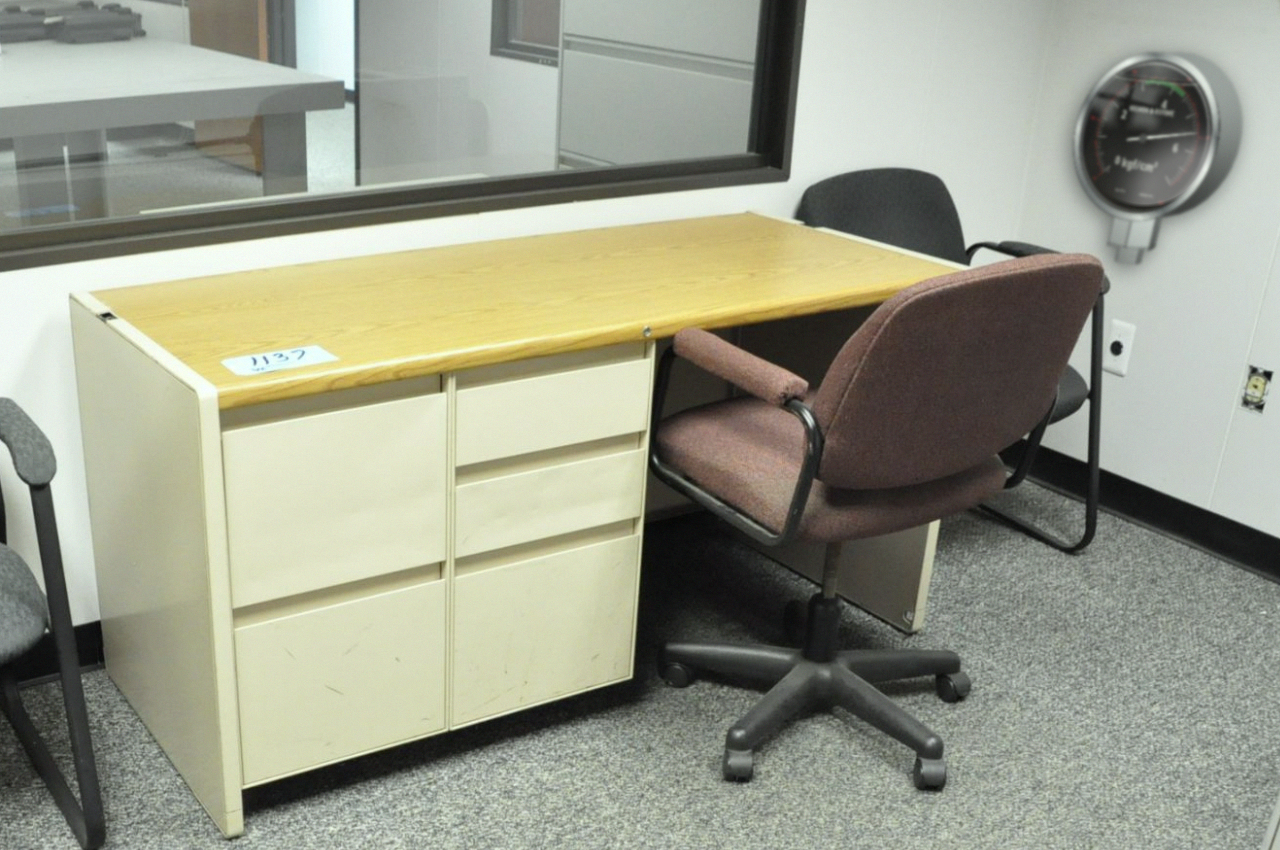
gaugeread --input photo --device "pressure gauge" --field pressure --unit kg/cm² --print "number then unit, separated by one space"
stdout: 5.5 kg/cm²
